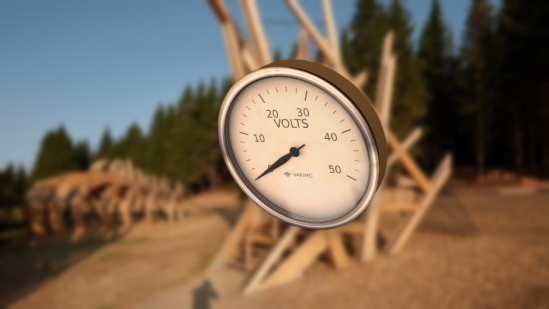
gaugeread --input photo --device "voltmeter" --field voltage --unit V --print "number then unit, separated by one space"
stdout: 0 V
